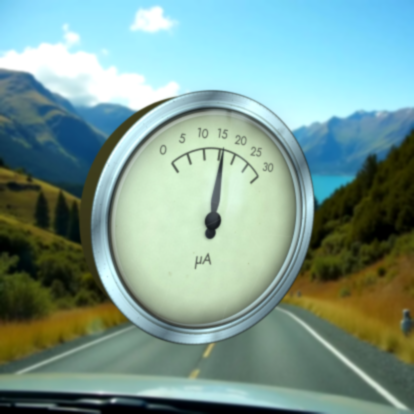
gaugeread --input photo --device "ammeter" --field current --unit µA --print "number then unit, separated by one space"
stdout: 15 µA
